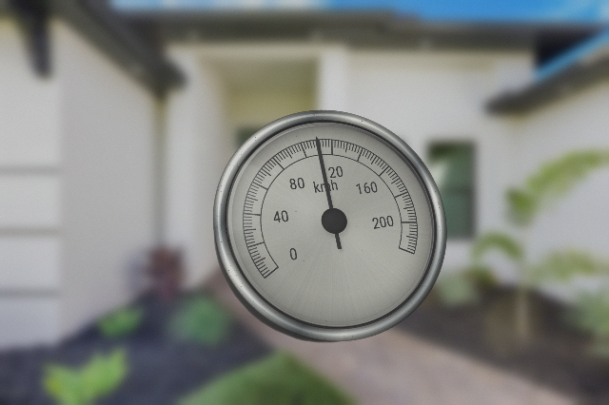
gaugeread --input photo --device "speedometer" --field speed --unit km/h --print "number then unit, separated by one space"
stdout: 110 km/h
